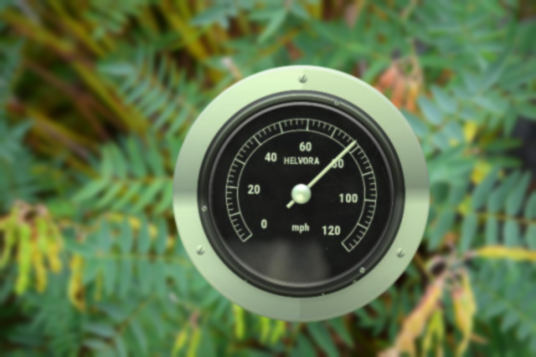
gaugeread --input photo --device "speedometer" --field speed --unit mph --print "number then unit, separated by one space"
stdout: 78 mph
